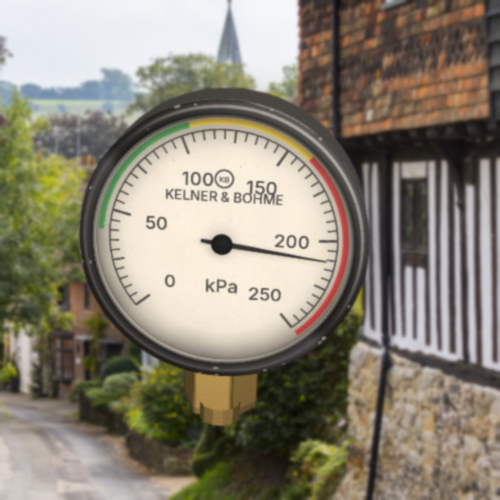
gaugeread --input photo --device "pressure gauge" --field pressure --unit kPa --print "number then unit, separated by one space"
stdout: 210 kPa
